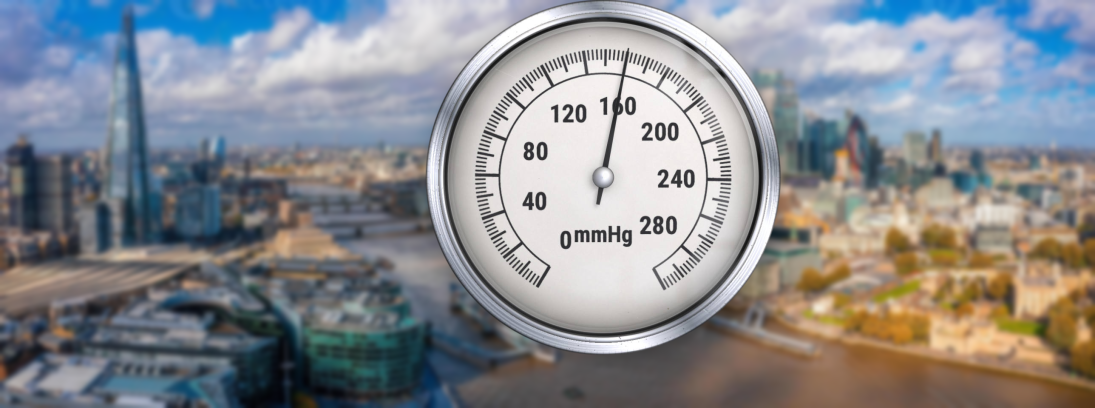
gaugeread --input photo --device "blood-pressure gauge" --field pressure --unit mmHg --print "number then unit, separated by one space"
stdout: 160 mmHg
